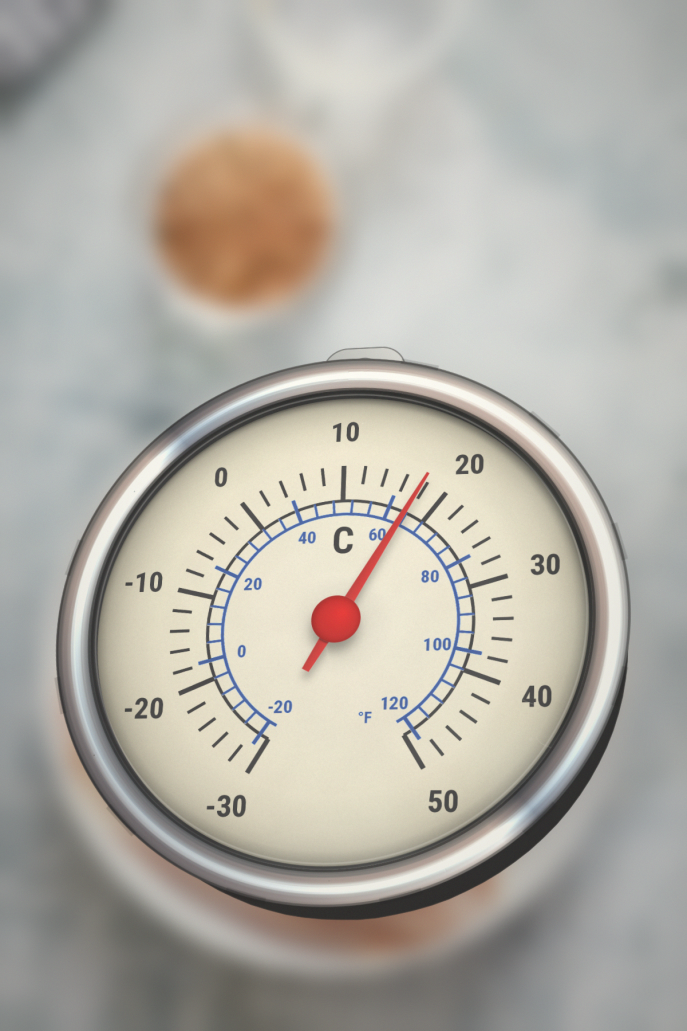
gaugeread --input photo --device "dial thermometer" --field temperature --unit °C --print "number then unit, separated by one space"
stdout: 18 °C
